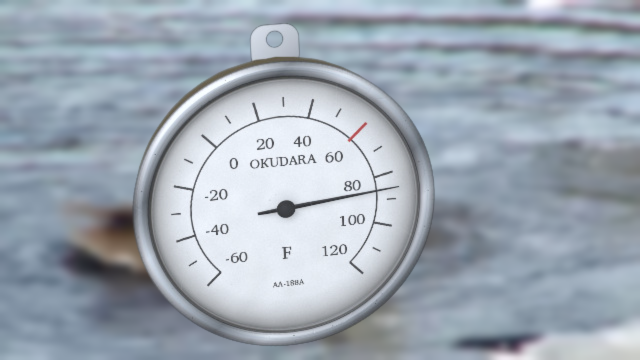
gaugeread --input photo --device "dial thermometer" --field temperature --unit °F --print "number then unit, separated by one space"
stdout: 85 °F
